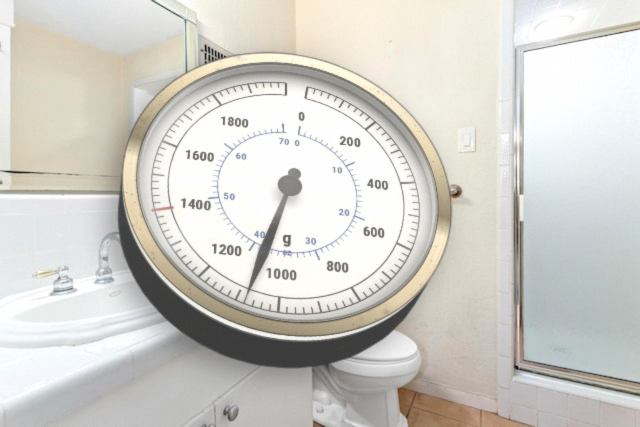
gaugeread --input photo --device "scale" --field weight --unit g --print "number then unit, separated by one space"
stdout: 1080 g
